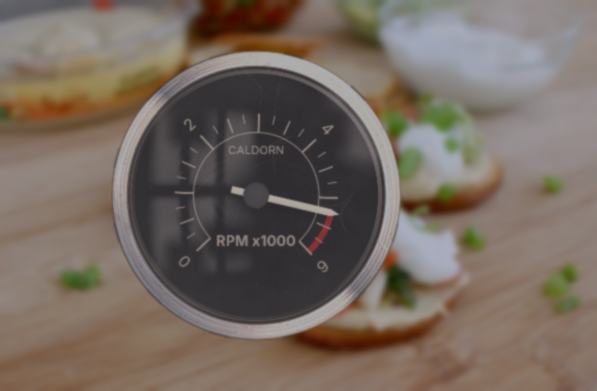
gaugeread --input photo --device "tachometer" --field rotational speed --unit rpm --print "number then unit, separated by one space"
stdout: 5250 rpm
